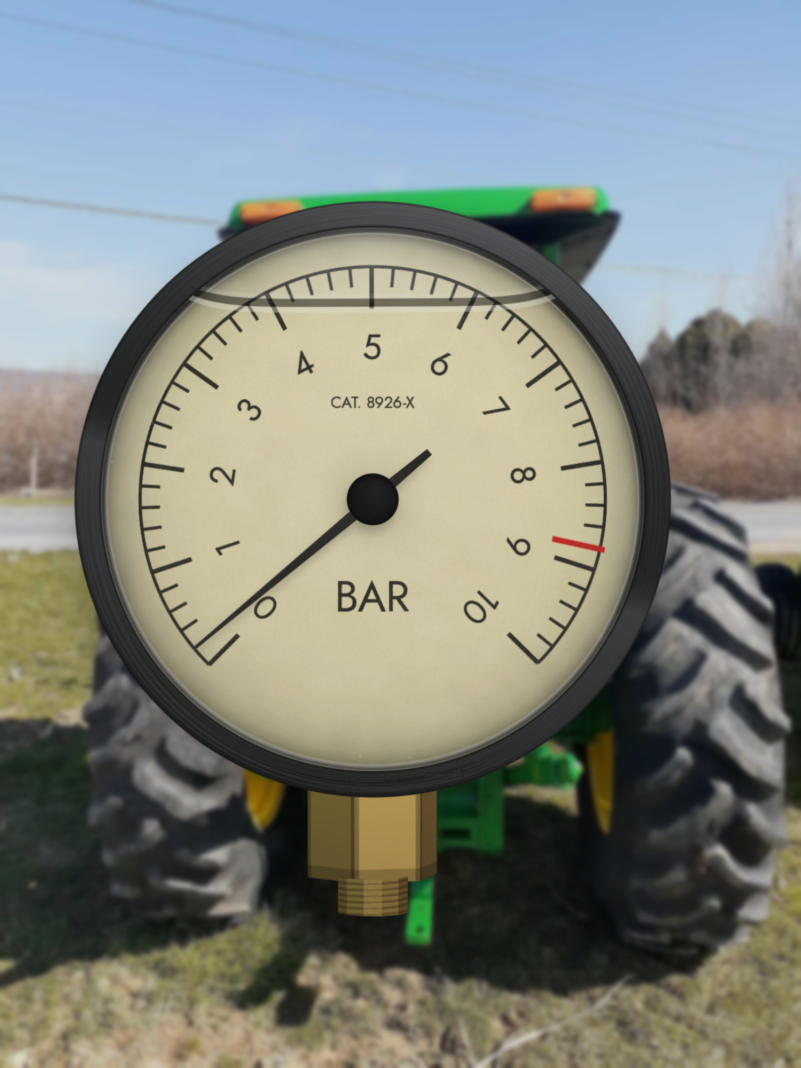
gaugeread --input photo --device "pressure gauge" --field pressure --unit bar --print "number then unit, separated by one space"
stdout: 0.2 bar
